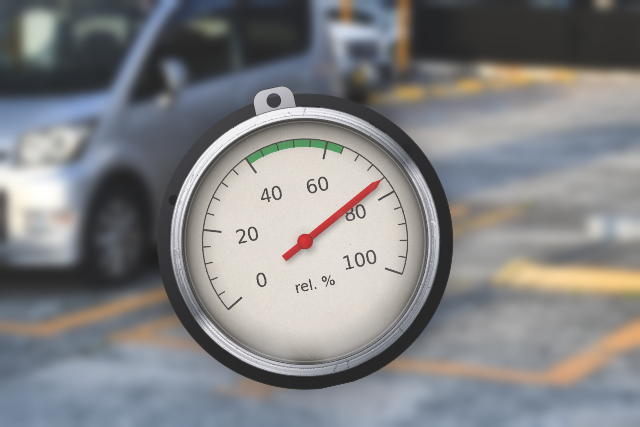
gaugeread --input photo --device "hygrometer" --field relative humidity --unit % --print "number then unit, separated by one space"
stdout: 76 %
